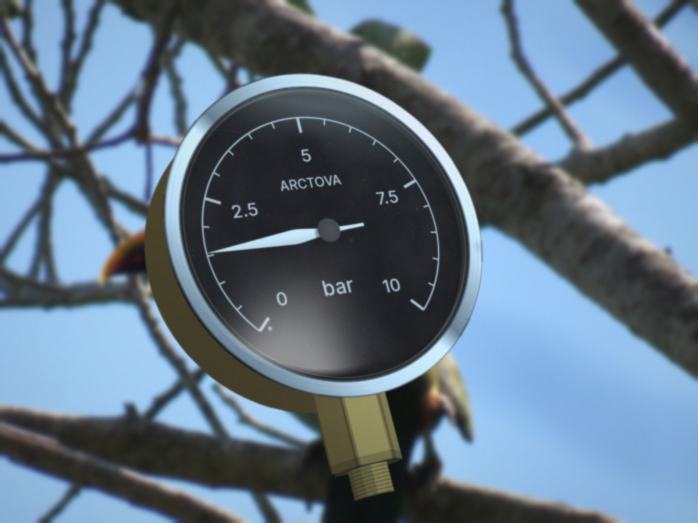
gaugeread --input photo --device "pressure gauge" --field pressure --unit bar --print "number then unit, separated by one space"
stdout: 1.5 bar
